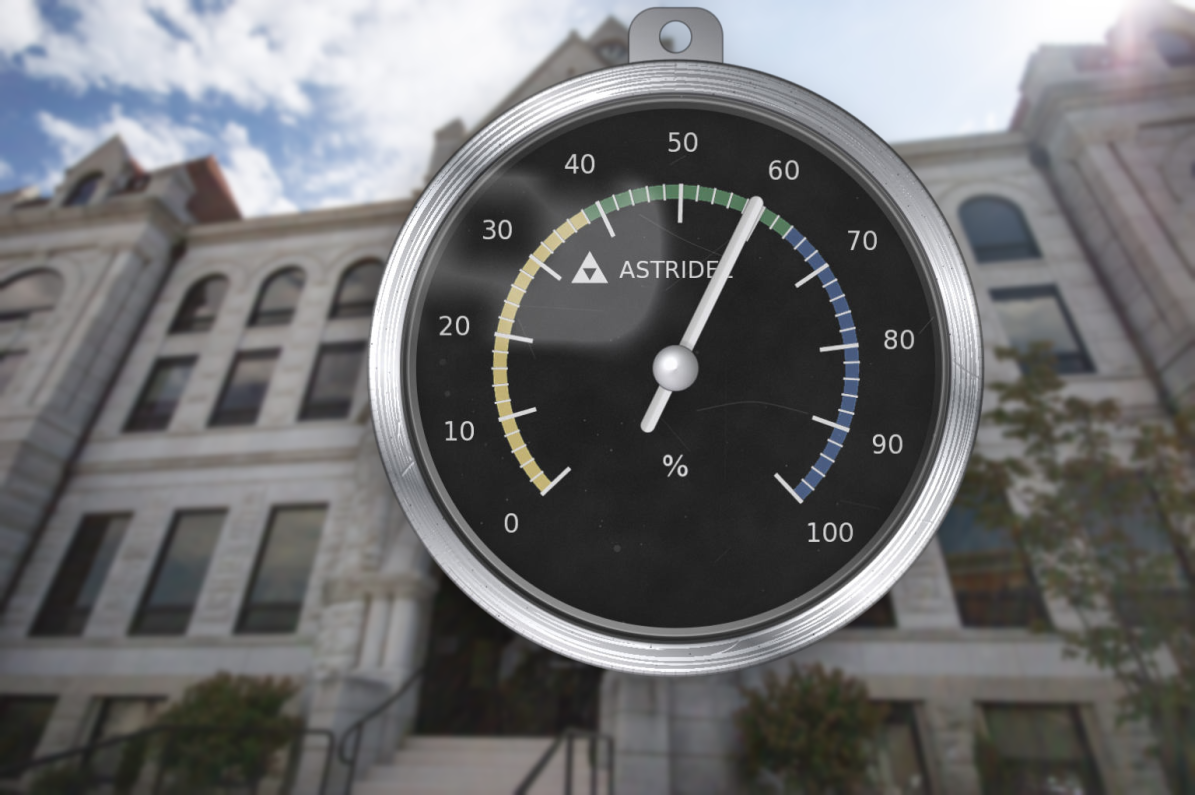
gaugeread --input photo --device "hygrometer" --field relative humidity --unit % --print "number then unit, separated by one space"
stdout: 59 %
